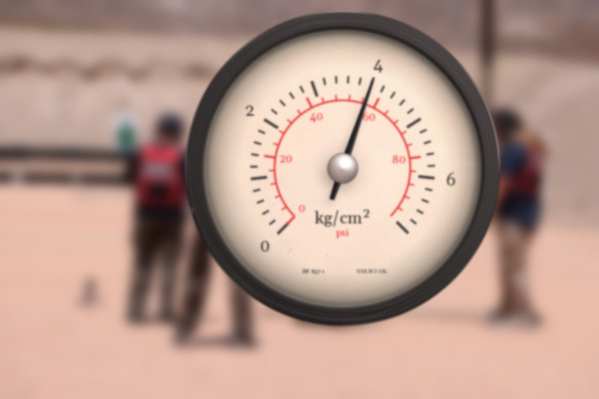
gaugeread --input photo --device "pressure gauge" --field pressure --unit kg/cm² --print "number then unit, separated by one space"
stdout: 4 kg/cm²
